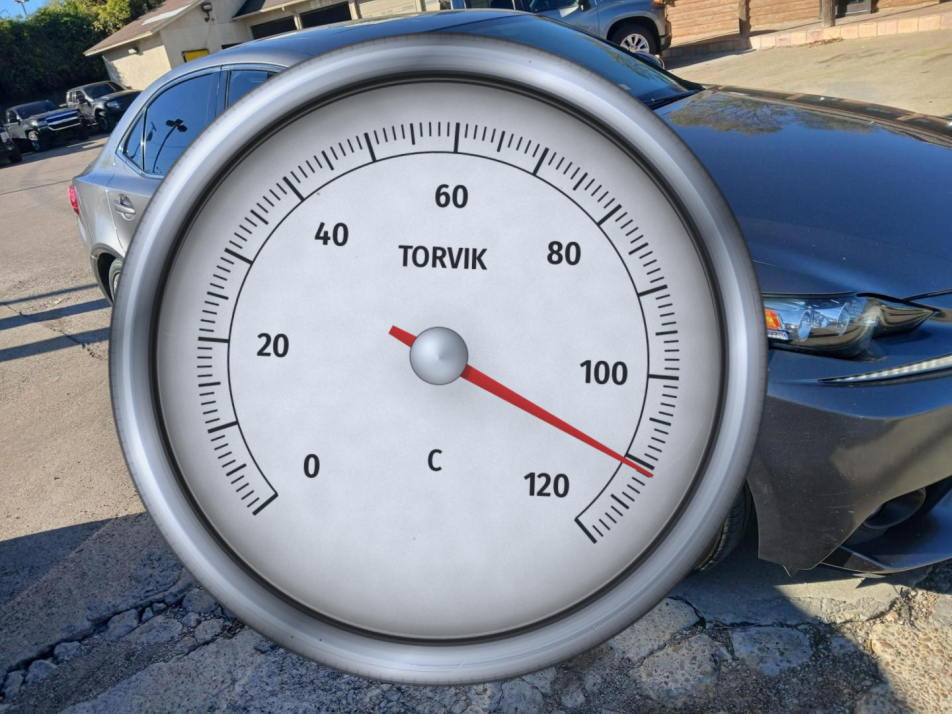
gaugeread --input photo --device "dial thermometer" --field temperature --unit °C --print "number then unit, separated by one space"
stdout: 111 °C
